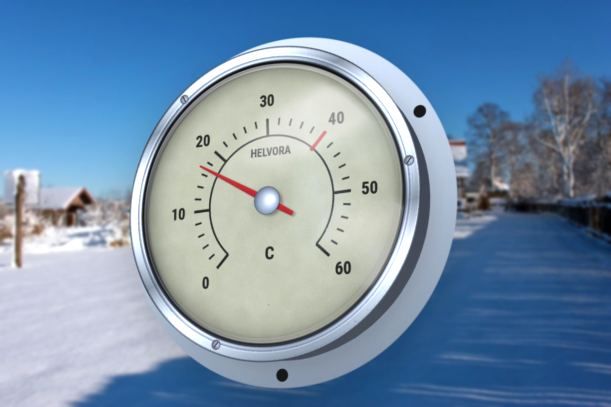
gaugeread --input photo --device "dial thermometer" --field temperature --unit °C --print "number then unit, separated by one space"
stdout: 17 °C
